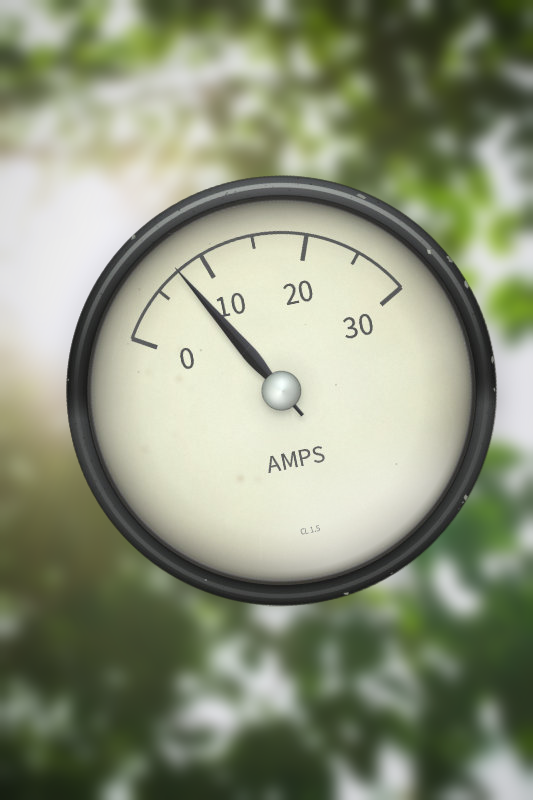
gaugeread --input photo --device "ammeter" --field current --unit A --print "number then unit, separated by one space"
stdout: 7.5 A
